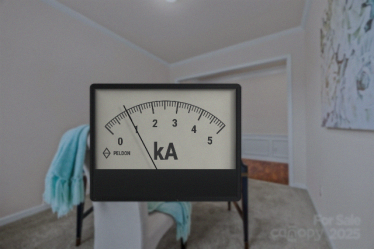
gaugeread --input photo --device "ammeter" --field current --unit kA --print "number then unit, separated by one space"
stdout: 1 kA
